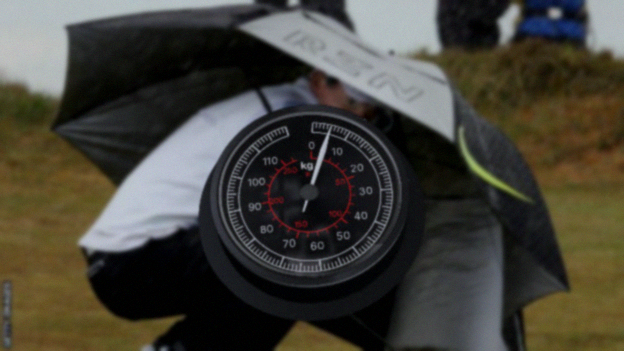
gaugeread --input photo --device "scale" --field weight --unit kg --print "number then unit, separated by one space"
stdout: 5 kg
